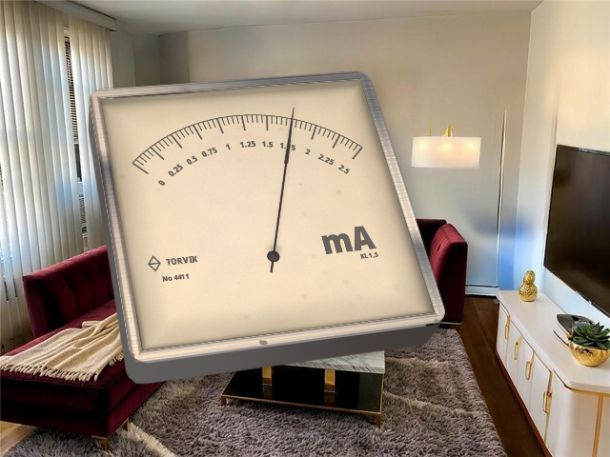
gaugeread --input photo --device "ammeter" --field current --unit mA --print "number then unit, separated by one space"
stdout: 1.75 mA
